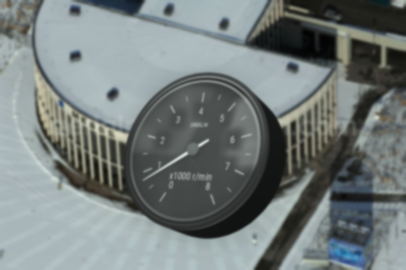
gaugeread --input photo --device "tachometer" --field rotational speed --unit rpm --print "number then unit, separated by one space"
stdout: 750 rpm
